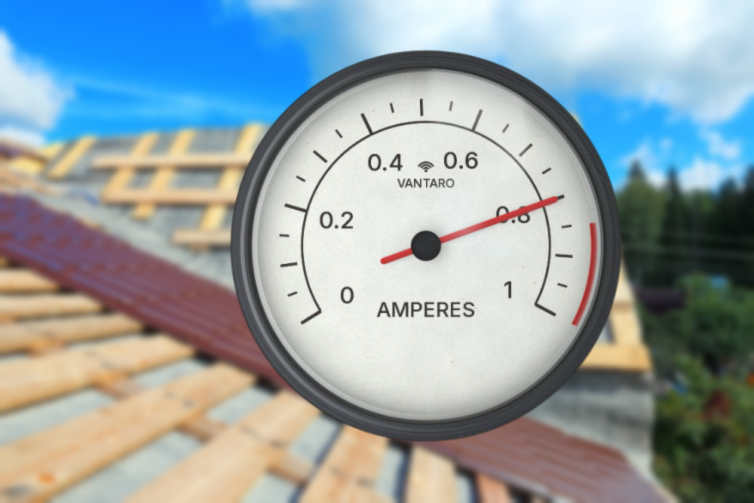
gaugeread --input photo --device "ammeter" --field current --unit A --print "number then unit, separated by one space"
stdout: 0.8 A
